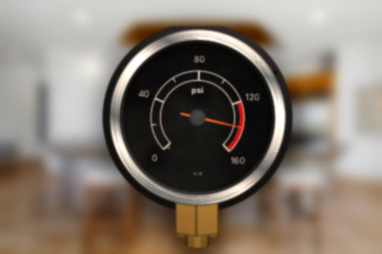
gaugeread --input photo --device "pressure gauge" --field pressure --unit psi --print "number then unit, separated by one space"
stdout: 140 psi
